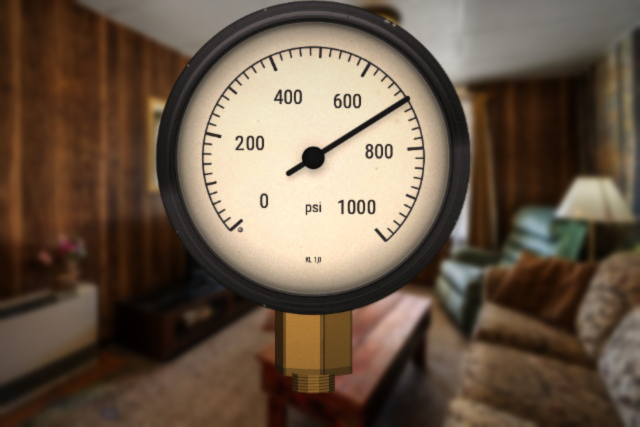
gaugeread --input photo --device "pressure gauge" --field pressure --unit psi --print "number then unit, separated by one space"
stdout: 700 psi
